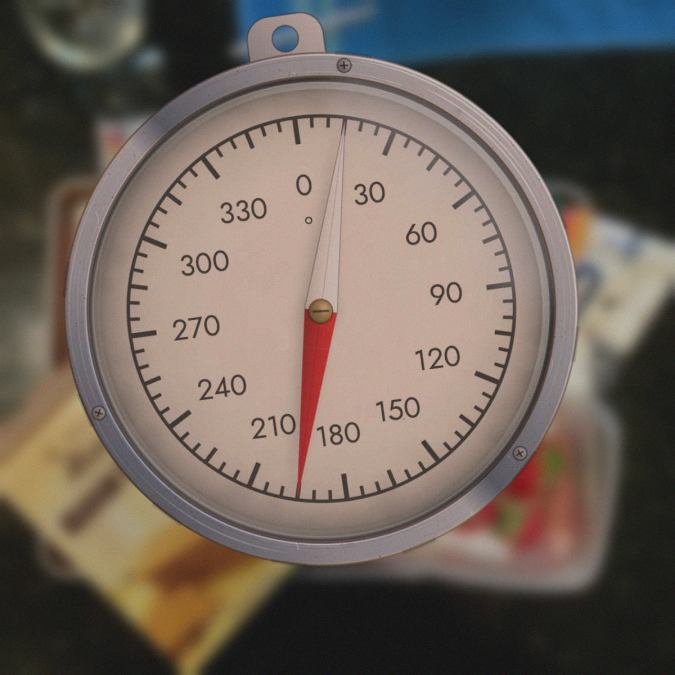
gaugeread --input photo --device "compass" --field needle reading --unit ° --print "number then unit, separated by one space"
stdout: 195 °
